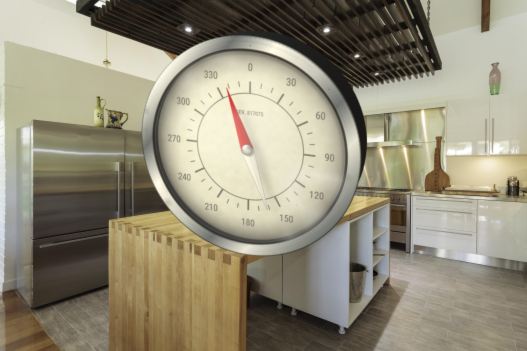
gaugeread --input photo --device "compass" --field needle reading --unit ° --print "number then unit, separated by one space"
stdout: 340 °
